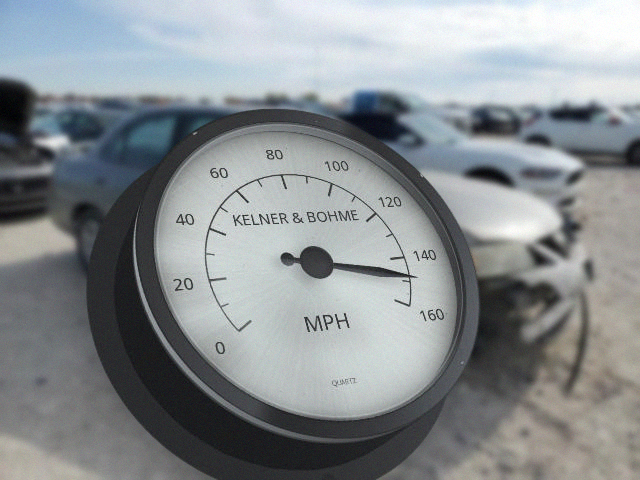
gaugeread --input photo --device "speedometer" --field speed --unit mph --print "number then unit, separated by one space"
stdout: 150 mph
